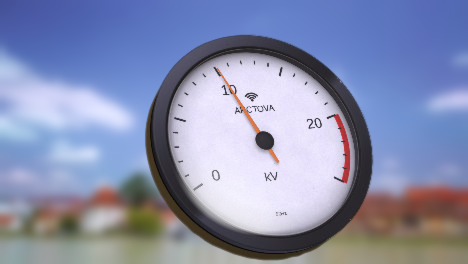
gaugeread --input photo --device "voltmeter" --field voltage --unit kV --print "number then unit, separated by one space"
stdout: 10 kV
